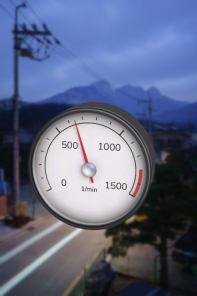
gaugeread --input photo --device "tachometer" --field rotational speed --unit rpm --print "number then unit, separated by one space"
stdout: 650 rpm
